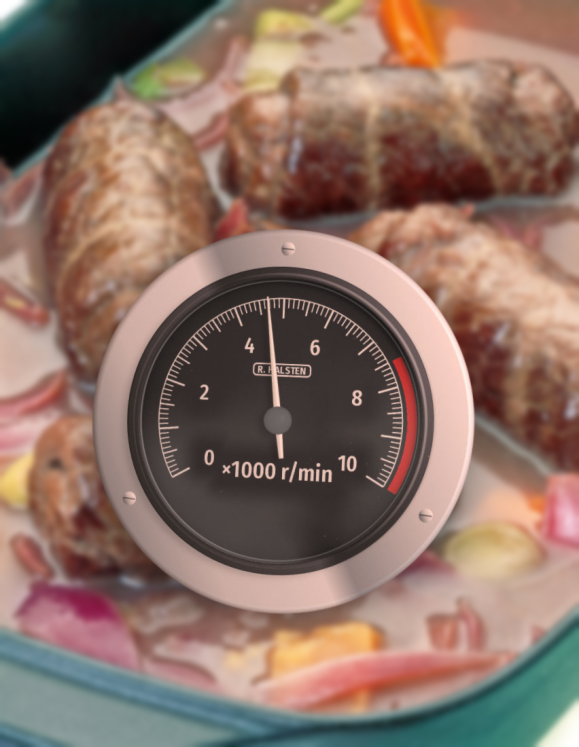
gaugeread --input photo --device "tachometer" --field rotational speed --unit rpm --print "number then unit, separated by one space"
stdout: 4700 rpm
